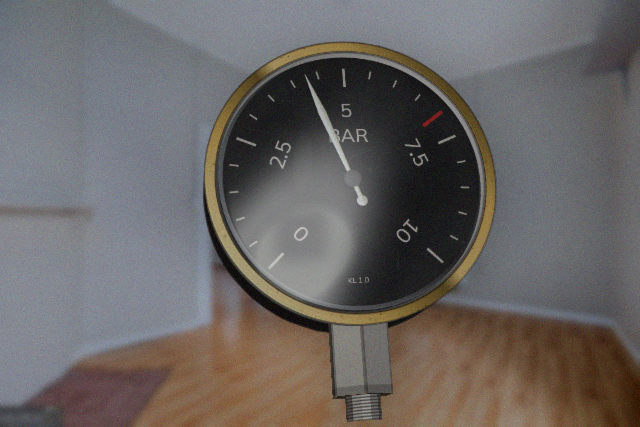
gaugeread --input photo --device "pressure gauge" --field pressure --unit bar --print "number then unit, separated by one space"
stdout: 4.25 bar
